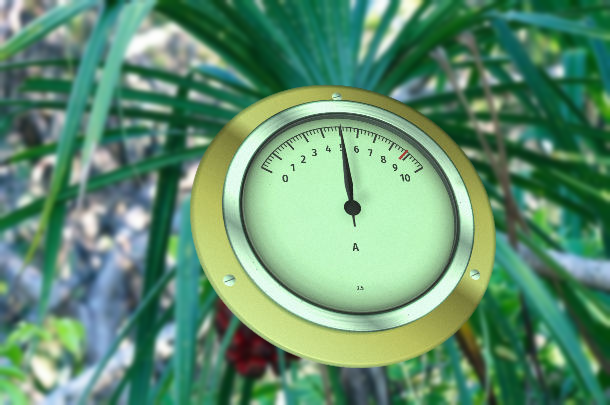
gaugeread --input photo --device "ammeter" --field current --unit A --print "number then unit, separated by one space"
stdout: 5 A
